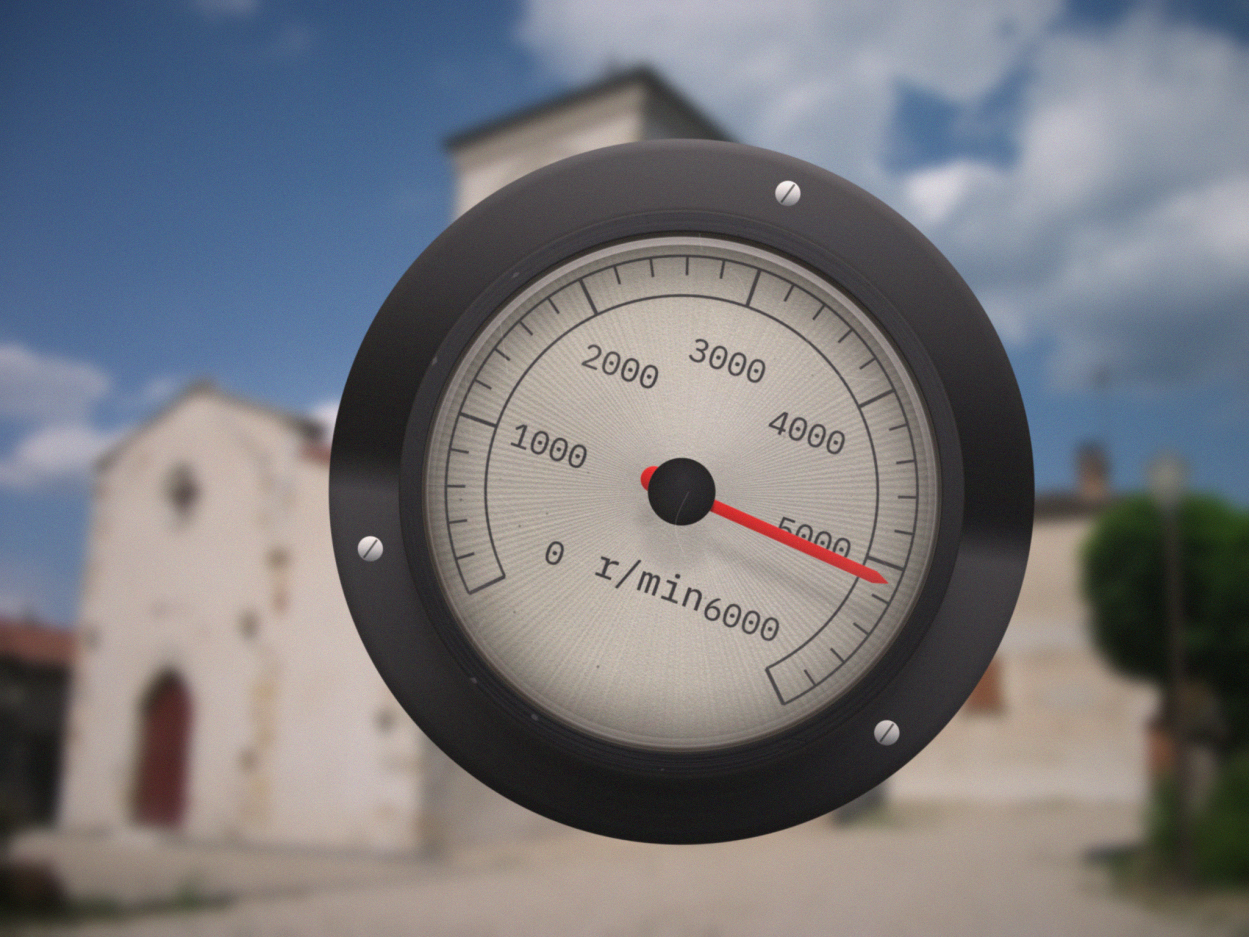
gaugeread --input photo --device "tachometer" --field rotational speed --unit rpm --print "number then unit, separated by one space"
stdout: 5100 rpm
